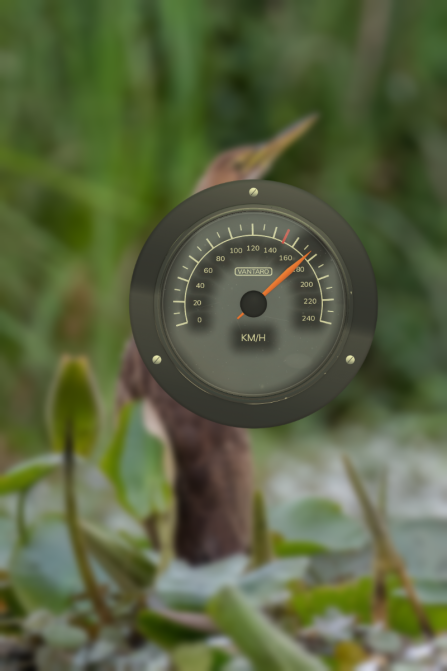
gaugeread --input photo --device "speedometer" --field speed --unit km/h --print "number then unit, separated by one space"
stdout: 175 km/h
